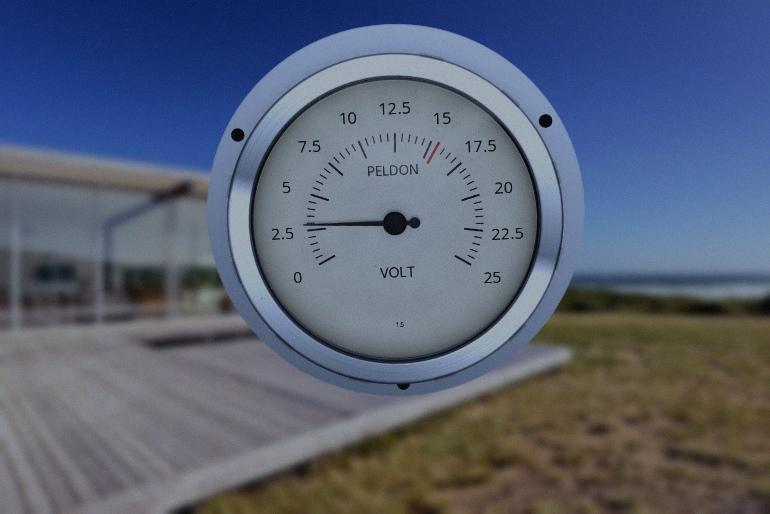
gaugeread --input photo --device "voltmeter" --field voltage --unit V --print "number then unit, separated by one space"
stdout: 3 V
